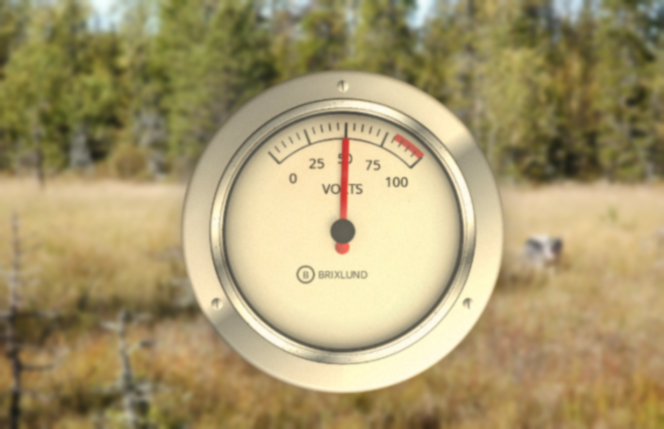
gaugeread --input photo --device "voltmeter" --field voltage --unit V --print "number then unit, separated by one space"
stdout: 50 V
